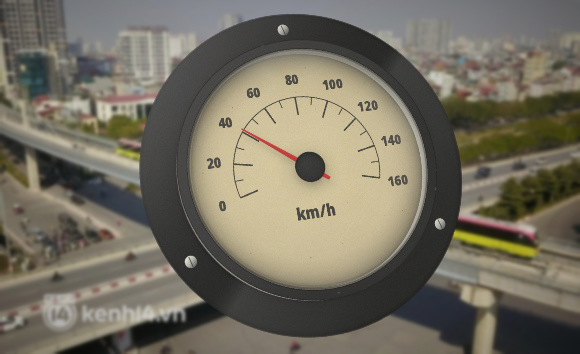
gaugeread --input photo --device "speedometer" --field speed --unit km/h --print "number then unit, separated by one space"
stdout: 40 km/h
